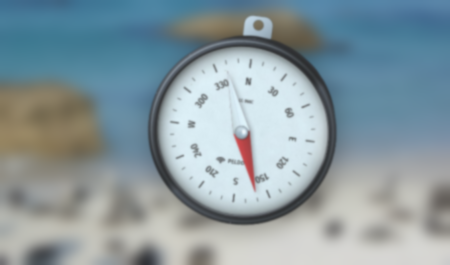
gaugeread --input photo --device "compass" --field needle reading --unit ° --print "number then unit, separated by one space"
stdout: 160 °
